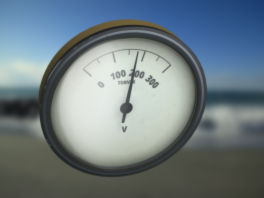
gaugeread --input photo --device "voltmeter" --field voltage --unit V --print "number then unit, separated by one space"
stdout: 175 V
